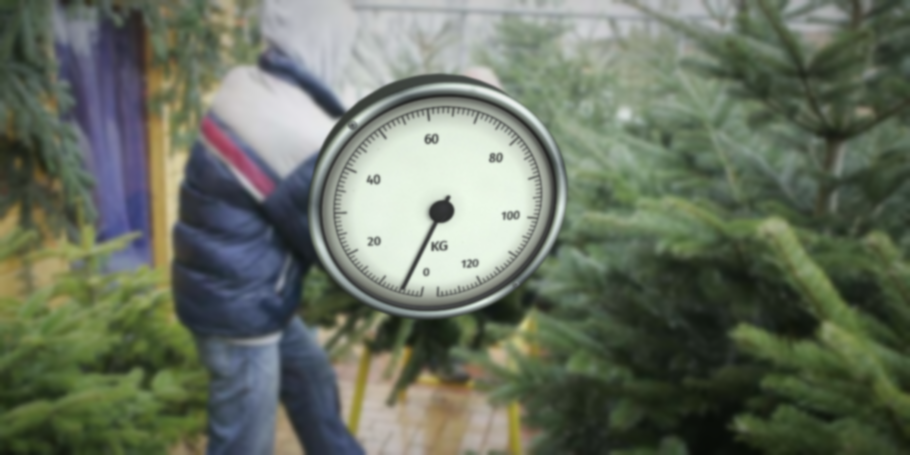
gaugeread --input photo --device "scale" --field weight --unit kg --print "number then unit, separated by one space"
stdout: 5 kg
